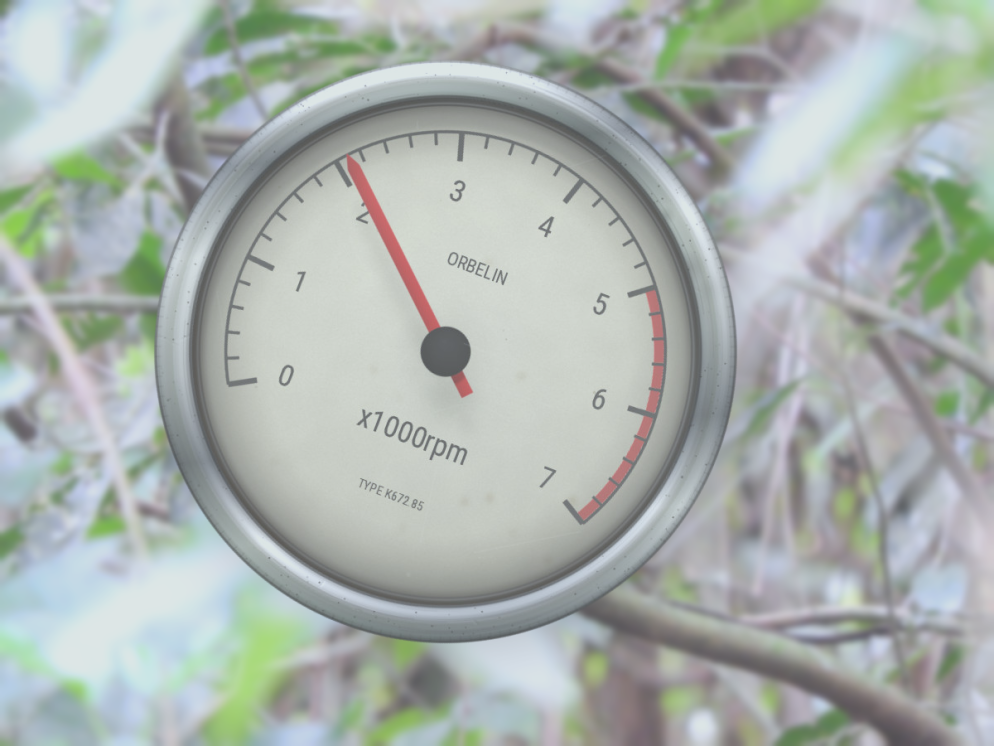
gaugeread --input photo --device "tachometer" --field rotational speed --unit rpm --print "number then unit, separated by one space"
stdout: 2100 rpm
